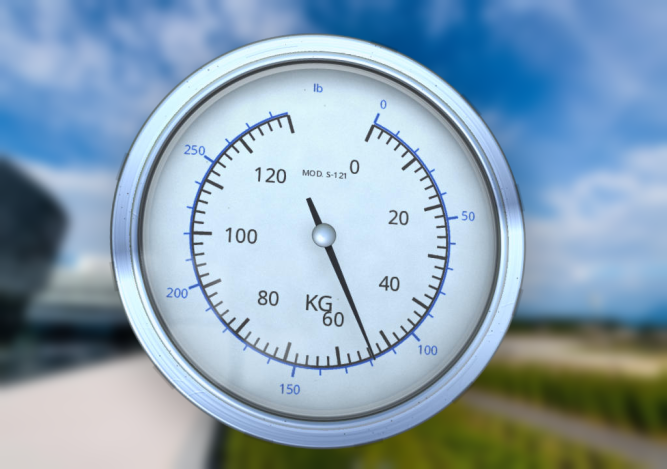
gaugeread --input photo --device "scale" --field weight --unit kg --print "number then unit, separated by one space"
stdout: 54 kg
